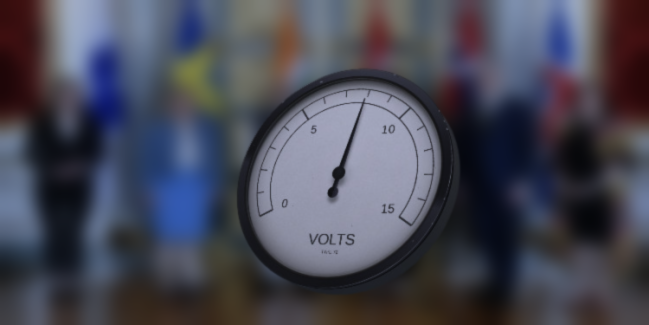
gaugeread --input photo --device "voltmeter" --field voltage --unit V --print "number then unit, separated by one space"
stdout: 8 V
